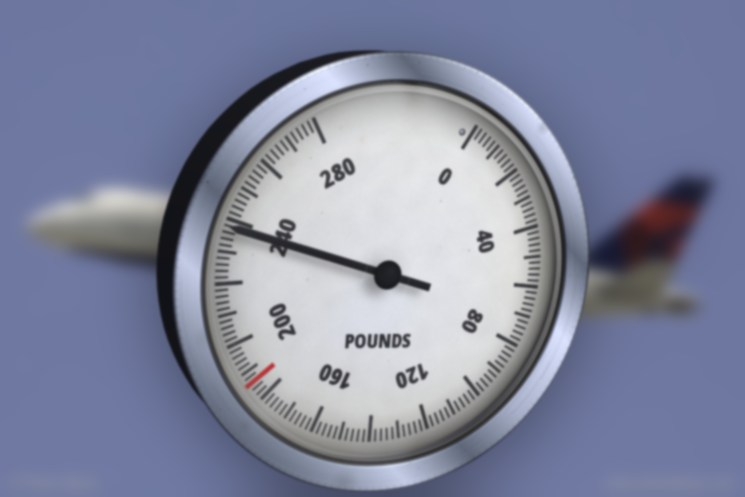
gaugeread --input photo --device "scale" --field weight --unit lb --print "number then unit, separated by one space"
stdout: 238 lb
